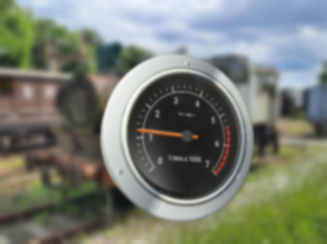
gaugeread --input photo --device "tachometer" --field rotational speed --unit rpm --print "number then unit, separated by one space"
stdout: 1200 rpm
